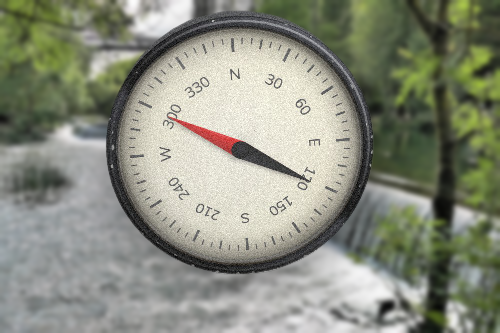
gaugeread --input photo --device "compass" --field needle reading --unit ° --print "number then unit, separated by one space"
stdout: 300 °
